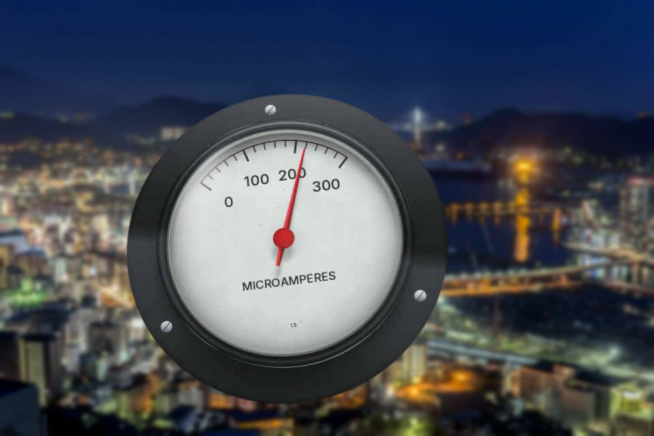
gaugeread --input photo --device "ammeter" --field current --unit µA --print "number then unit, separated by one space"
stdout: 220 µA
